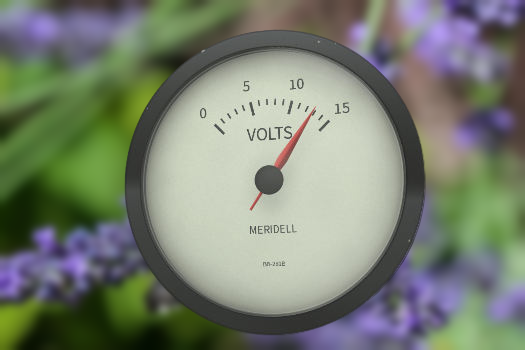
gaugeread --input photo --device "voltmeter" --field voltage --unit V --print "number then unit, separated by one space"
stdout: 13 V
